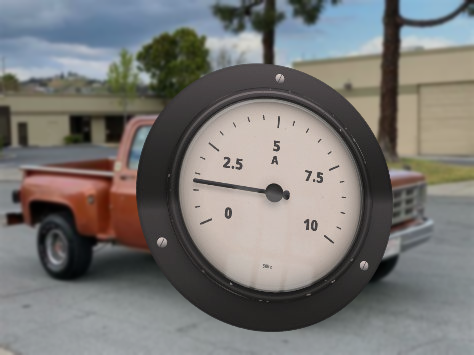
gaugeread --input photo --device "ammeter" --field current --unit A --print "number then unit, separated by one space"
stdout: 1.25 A
